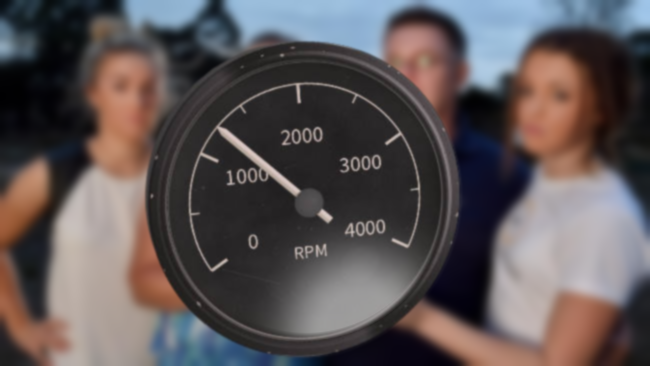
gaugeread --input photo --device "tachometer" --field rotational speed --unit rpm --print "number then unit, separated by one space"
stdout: 1250 rpm
